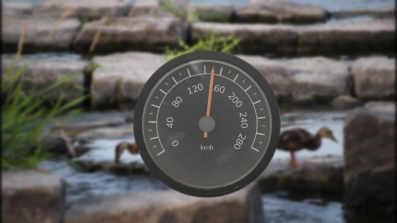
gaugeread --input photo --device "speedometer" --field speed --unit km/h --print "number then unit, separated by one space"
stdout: 150 km/h
